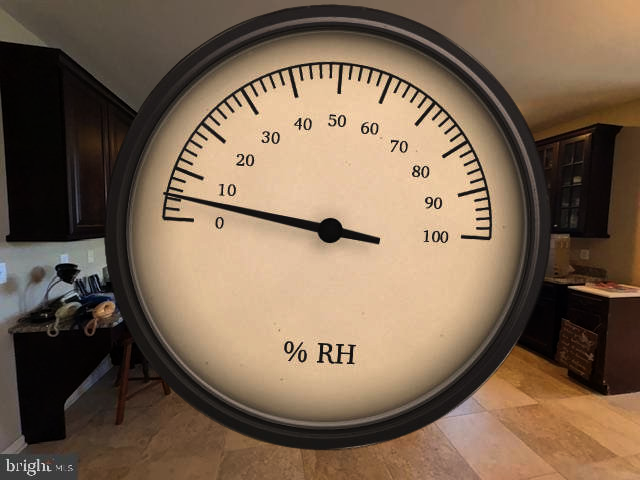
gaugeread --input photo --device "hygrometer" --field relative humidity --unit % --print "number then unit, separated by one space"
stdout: 5 %
